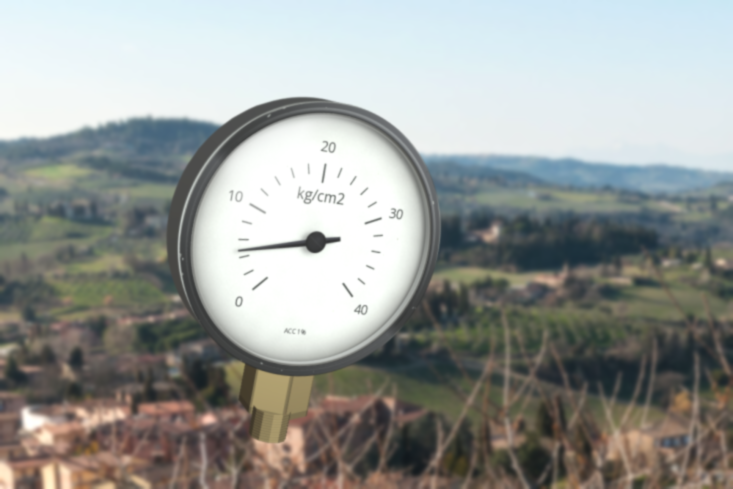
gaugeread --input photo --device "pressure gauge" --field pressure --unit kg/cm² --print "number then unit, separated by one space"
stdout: 5 kg/cm²
